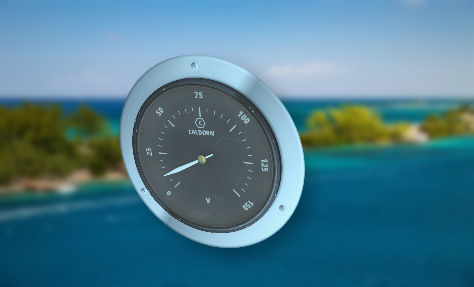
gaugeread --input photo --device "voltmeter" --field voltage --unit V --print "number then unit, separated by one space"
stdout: 10 V
